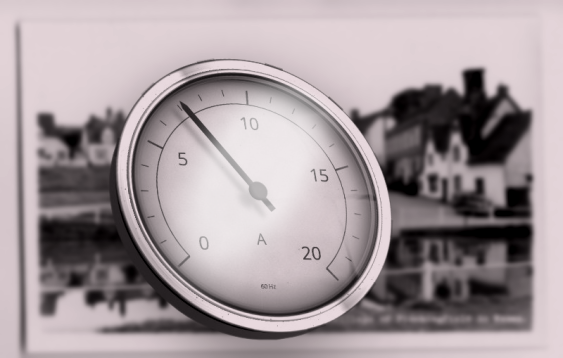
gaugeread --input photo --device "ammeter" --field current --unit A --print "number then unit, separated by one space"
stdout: 7 A
